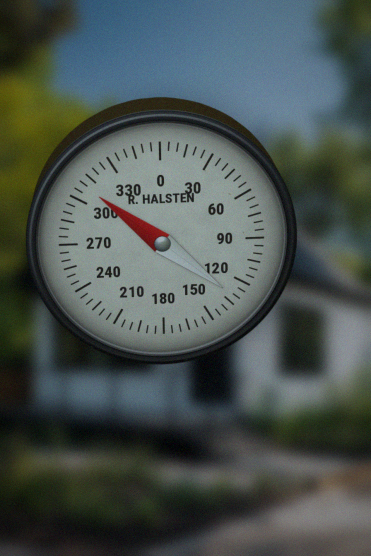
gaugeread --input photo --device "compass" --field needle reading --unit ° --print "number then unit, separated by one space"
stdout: 310 °
